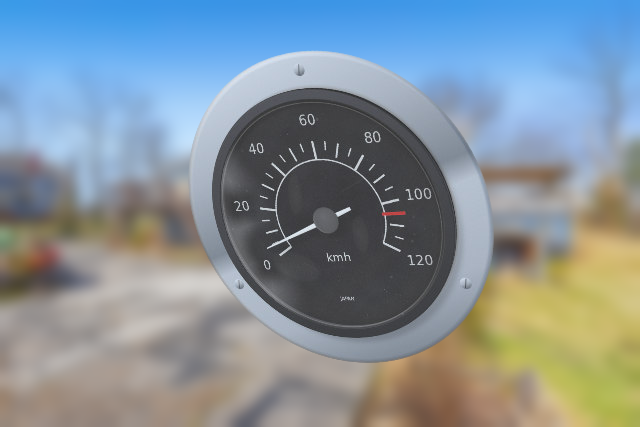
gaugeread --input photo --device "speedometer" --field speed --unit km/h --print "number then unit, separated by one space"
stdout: 5 km/h
